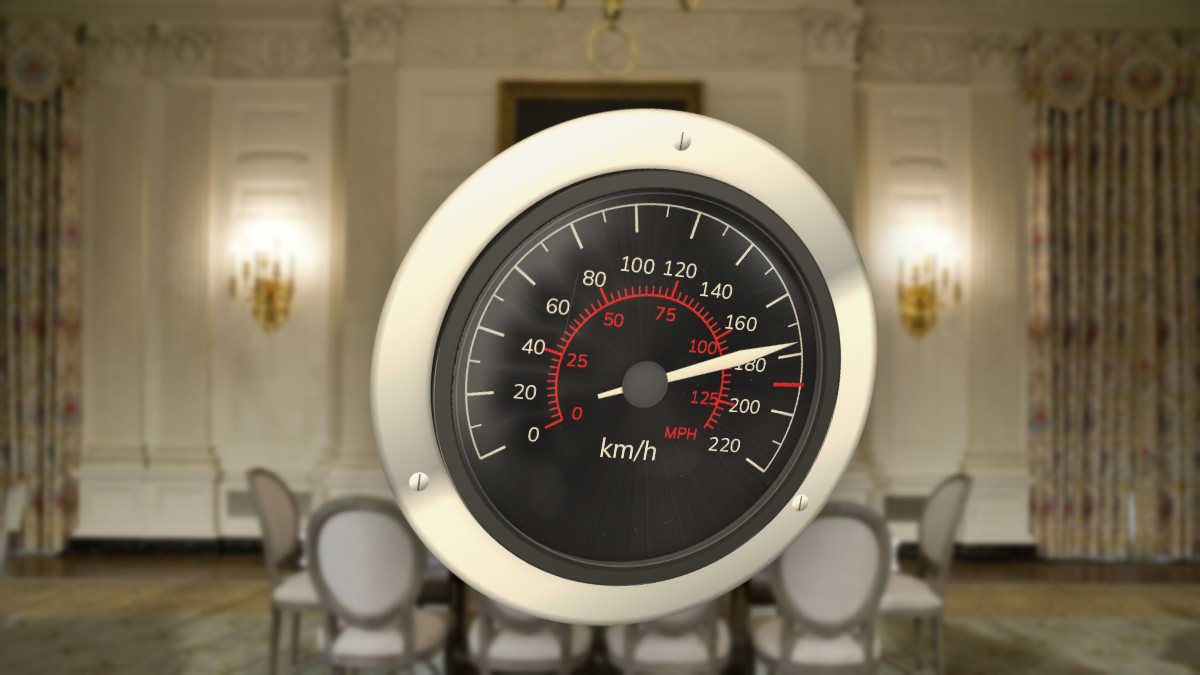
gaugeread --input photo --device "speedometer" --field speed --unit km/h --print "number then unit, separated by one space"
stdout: 175 km/h
